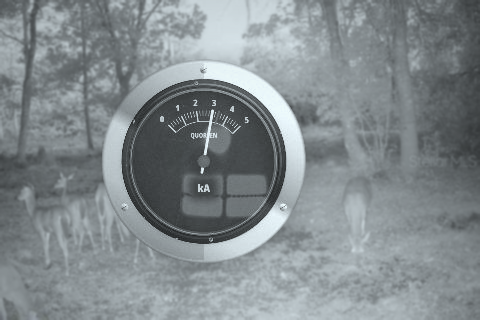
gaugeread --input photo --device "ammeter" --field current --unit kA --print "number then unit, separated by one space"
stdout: 3 kA
